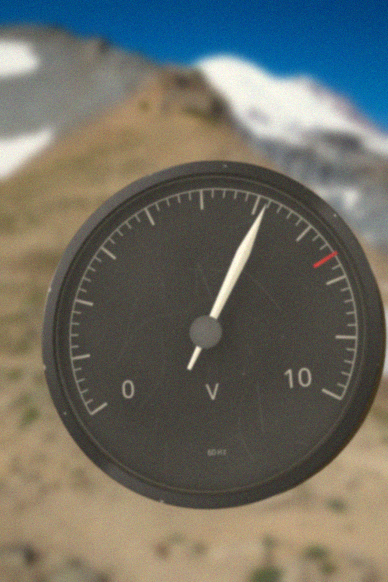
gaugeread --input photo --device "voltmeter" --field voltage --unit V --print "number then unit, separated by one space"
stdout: 6.2 V
